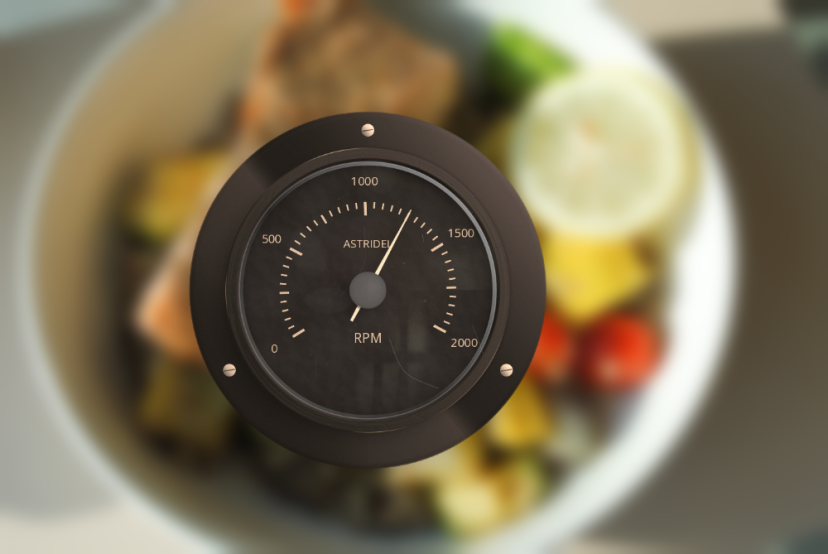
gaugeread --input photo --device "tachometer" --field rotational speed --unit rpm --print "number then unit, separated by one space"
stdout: 1250 rpm
